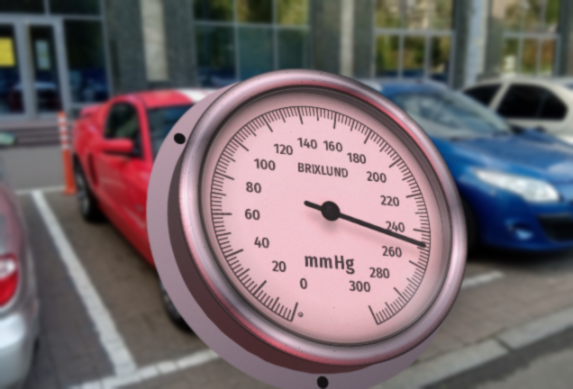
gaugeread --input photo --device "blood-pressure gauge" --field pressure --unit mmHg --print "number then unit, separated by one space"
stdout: 250 mmHg
